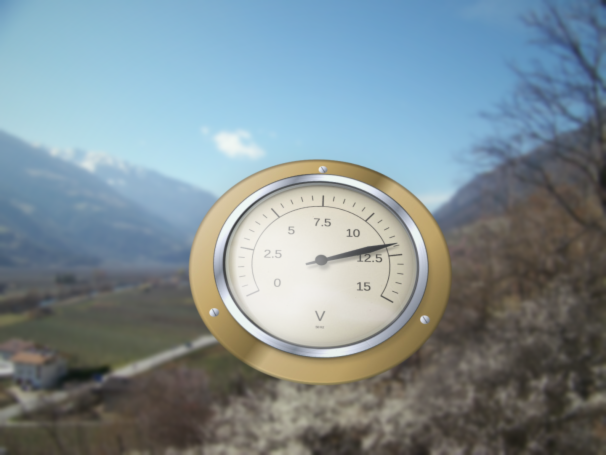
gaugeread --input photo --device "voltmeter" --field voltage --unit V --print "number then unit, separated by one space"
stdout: 12 V
